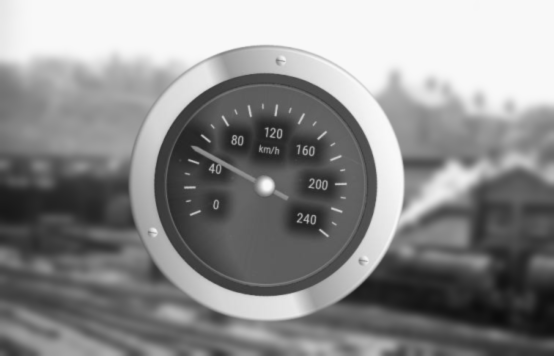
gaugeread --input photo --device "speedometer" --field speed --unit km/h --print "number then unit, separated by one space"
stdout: 50 km/h
